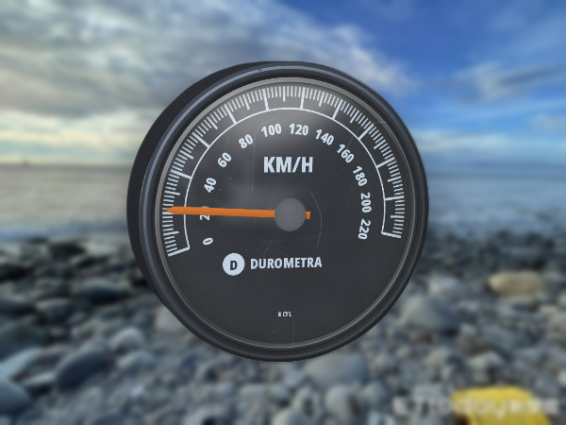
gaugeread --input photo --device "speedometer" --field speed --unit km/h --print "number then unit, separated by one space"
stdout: 22 km/h
